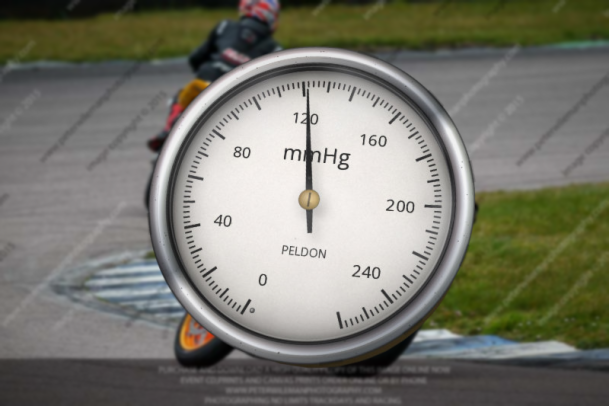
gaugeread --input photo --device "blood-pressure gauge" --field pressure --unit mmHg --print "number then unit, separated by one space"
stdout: 122 mmHg
